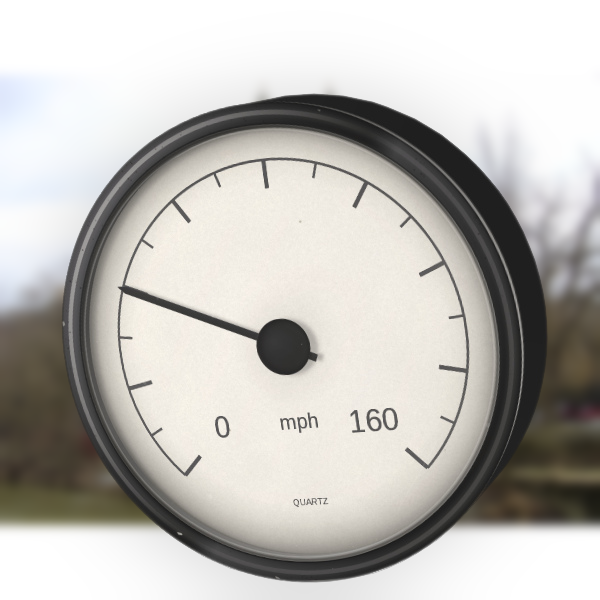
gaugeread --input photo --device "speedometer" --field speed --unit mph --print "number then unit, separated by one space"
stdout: 40 mph
